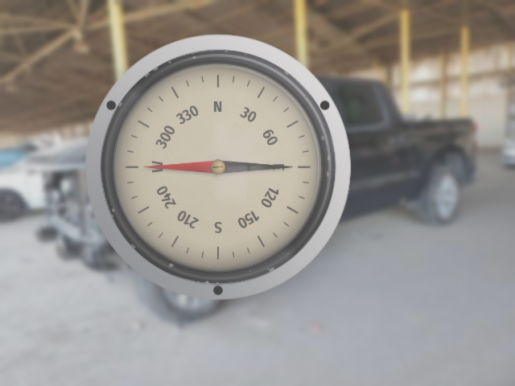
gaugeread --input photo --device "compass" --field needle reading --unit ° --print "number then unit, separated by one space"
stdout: 270 °
